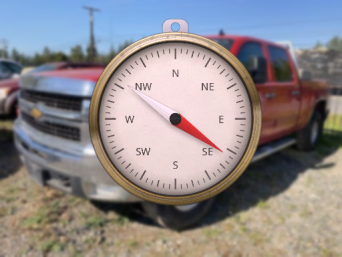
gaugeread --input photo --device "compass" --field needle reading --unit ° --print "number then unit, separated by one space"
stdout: 125 °
